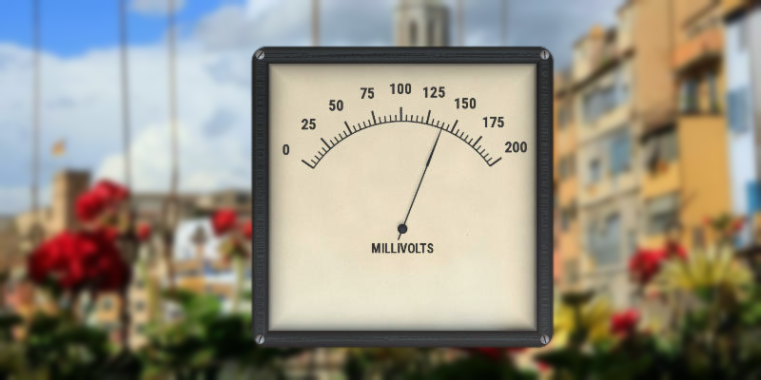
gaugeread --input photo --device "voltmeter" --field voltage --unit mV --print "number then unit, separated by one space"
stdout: 140 mV
